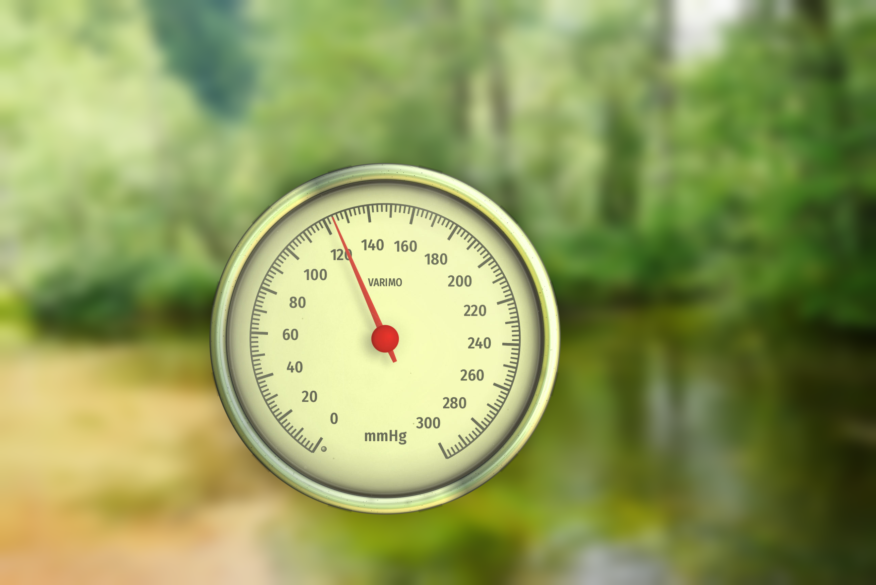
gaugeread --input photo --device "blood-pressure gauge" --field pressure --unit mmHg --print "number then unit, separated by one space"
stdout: 124 mmHg
